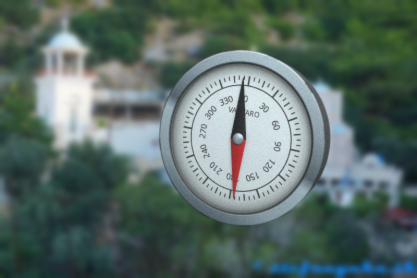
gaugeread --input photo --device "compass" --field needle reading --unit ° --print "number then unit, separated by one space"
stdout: 175 °
